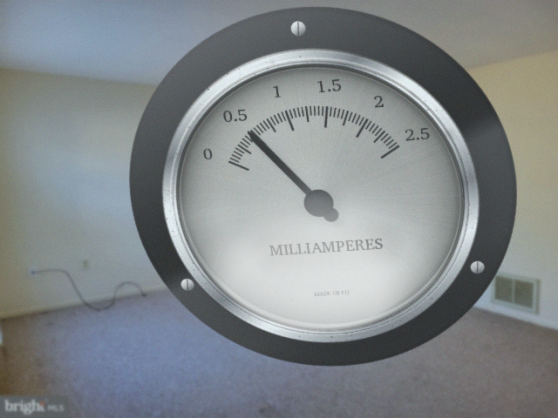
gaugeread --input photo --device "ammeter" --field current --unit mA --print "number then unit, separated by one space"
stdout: 0.5 mA
